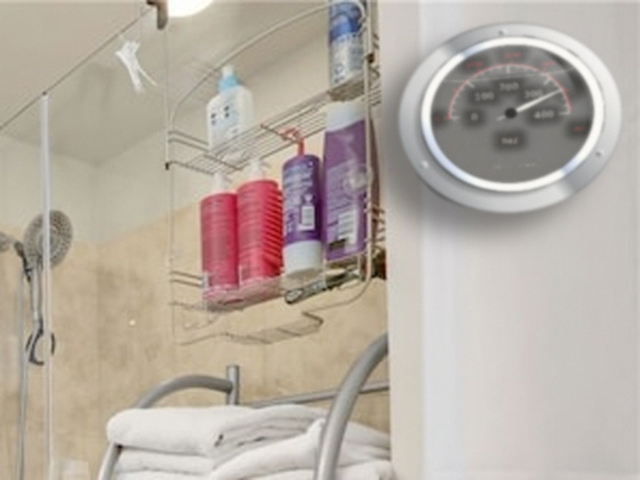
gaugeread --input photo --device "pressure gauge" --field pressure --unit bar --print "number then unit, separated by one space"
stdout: 340 bar
